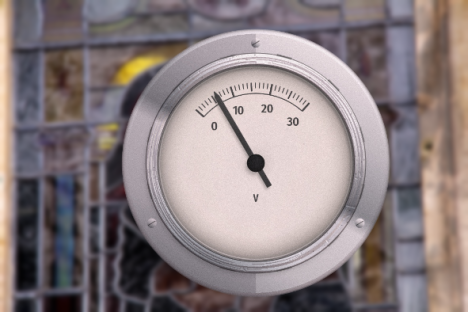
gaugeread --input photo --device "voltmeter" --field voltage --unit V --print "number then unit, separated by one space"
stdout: 6 V
